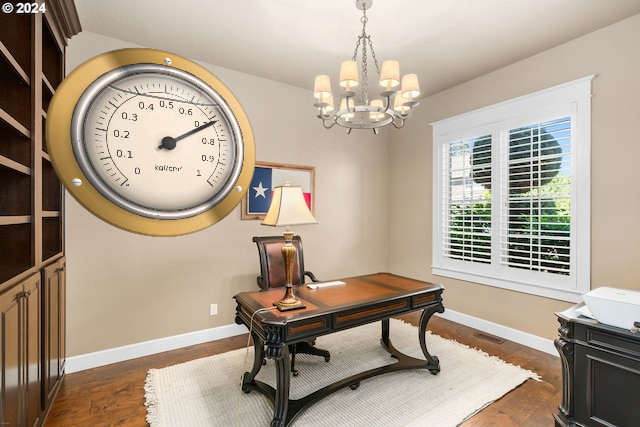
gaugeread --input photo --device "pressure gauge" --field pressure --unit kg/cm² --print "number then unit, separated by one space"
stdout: 0.72 kg/cm²
